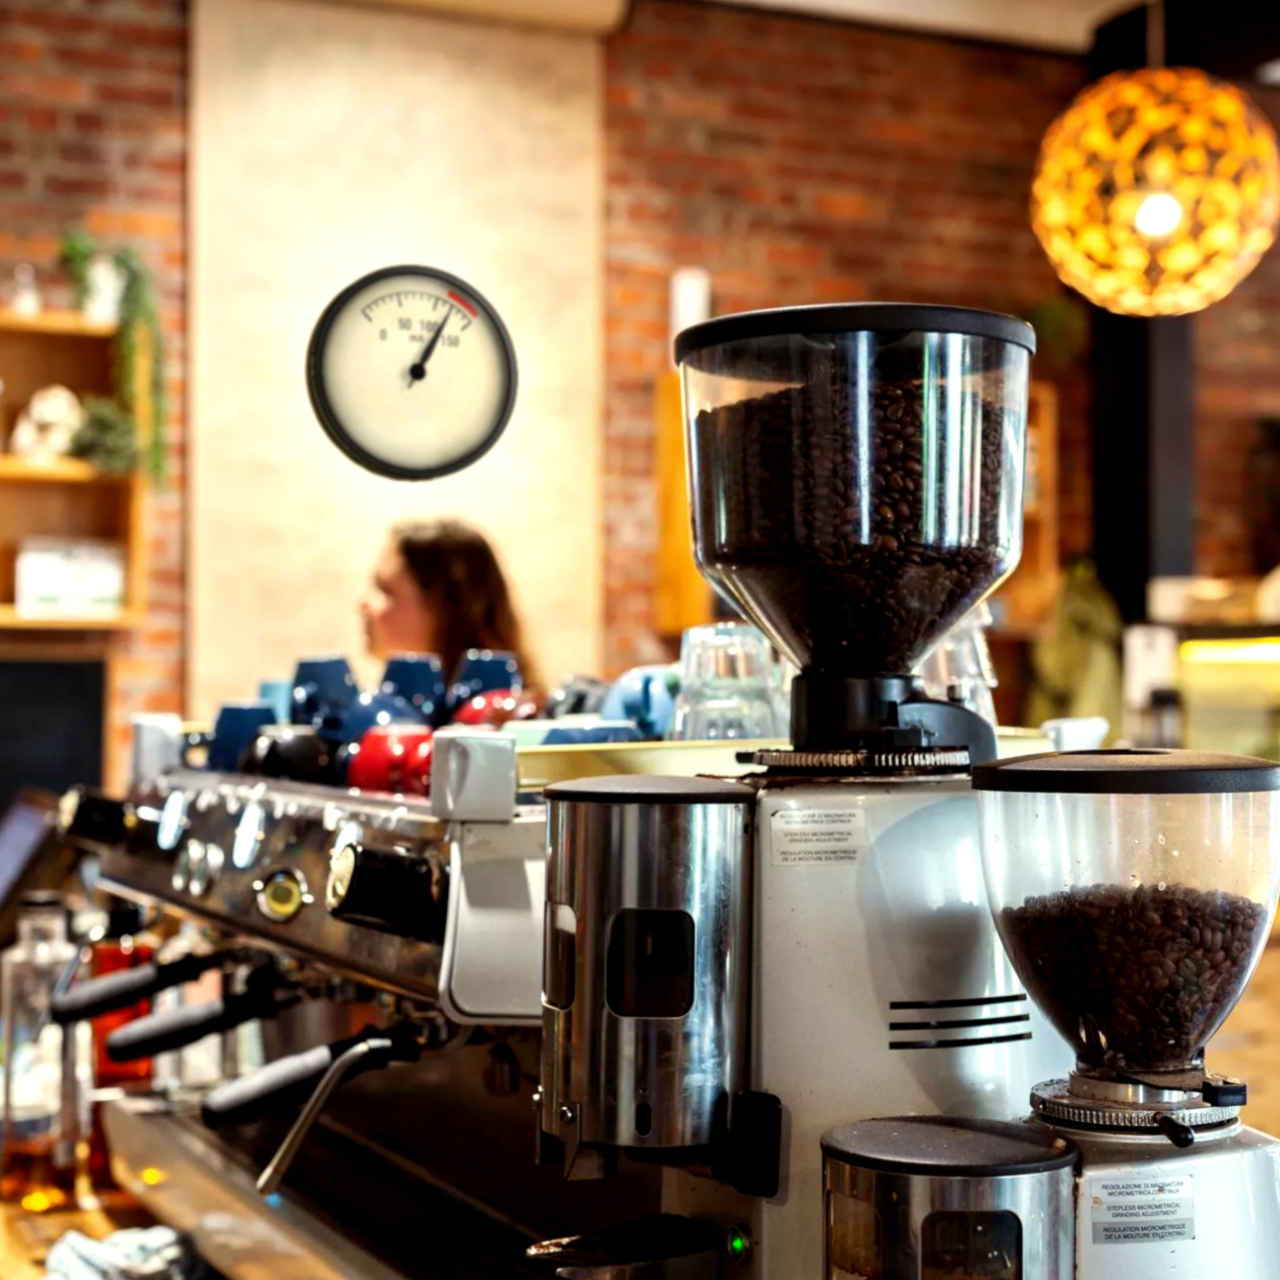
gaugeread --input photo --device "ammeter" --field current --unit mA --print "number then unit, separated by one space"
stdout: 120 mA
